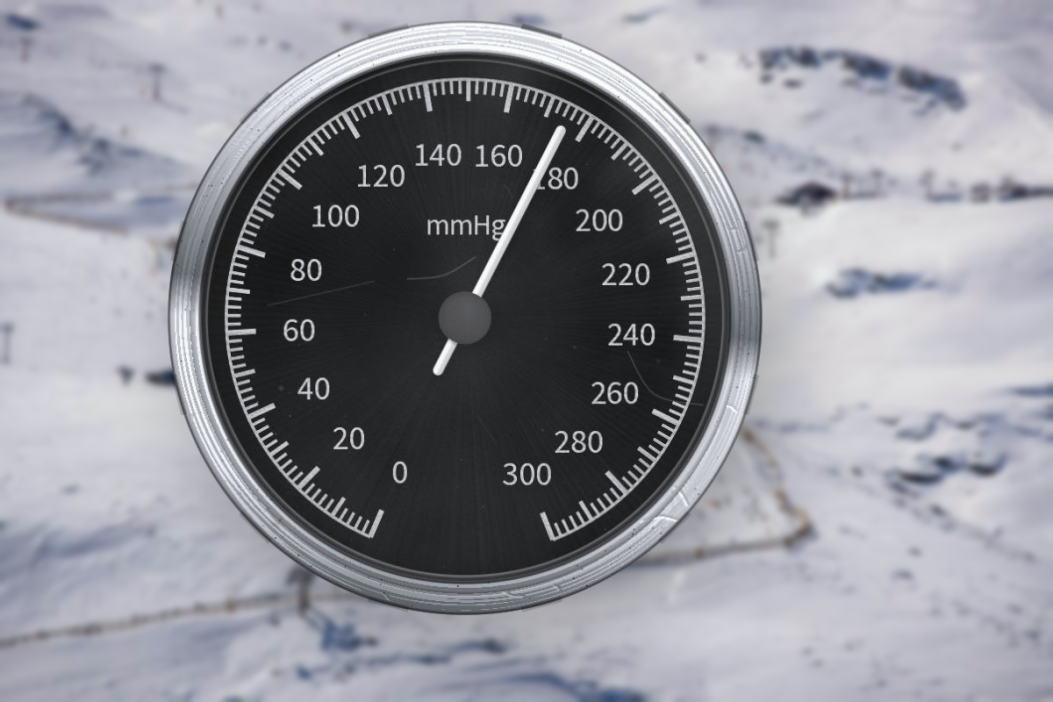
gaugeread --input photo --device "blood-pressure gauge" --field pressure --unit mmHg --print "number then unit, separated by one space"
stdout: 175 mmHg
